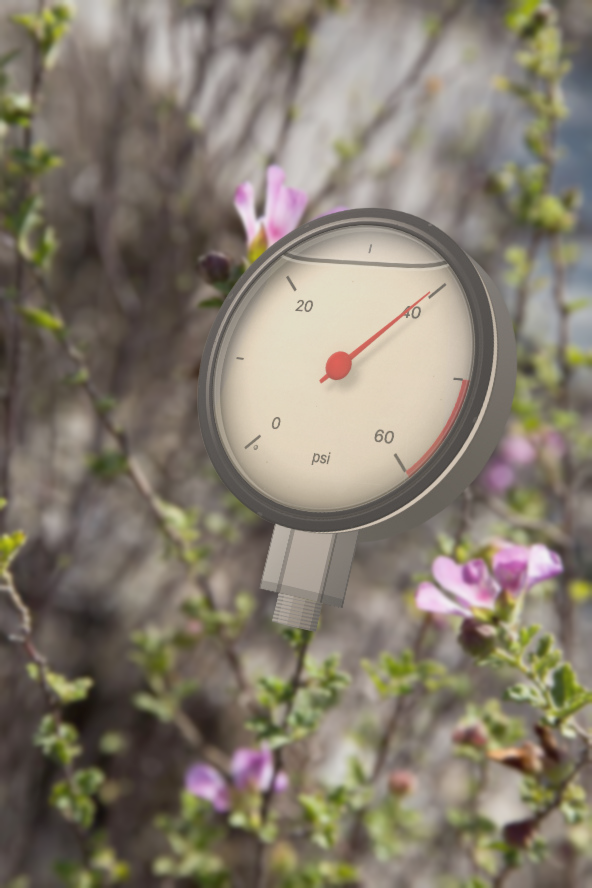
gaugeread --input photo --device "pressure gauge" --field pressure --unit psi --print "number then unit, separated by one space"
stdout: 40 psi
